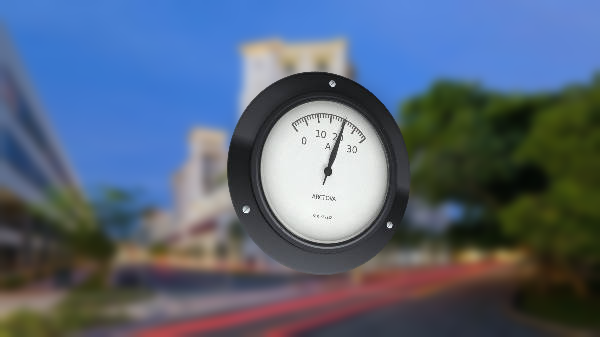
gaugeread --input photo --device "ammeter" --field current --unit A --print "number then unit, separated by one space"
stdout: 20 A
